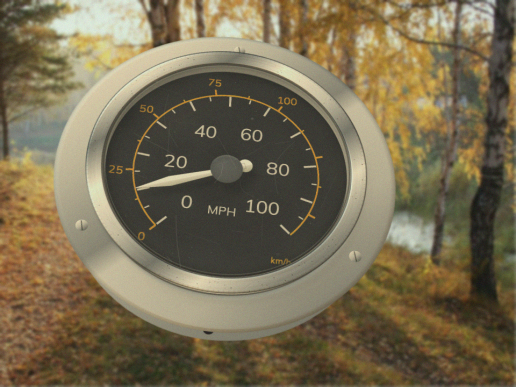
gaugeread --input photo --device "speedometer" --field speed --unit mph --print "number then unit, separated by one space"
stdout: 10 mph
